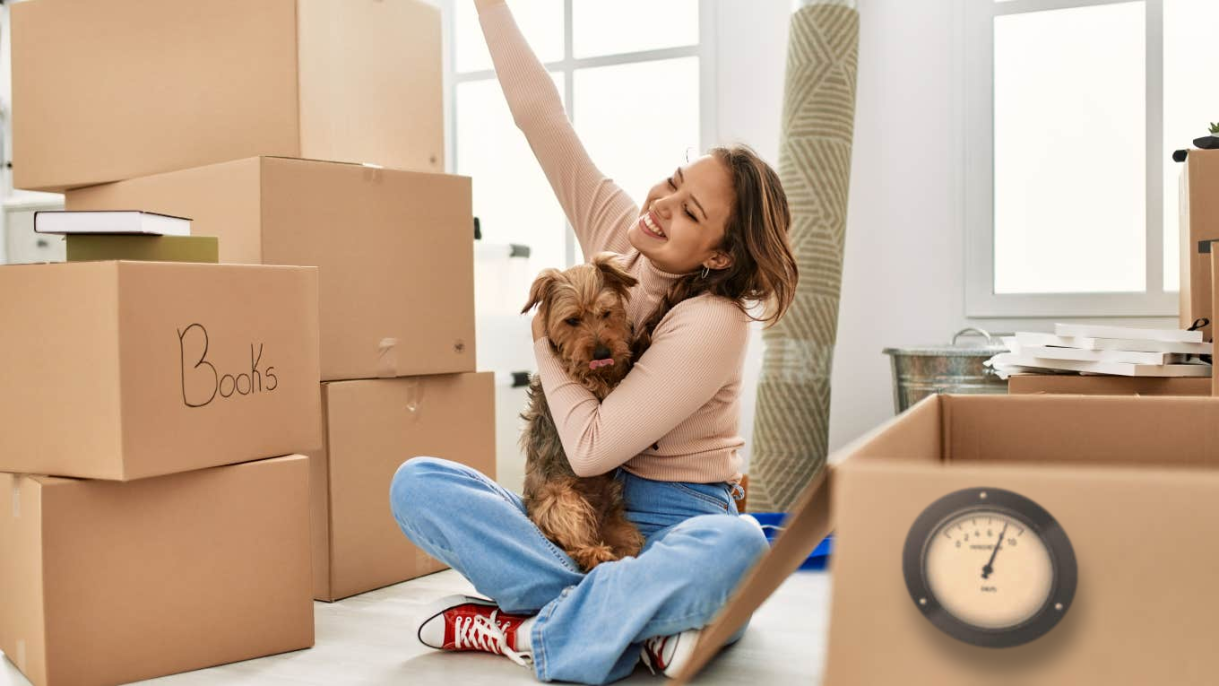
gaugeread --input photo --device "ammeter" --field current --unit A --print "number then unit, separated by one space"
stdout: 8 A
